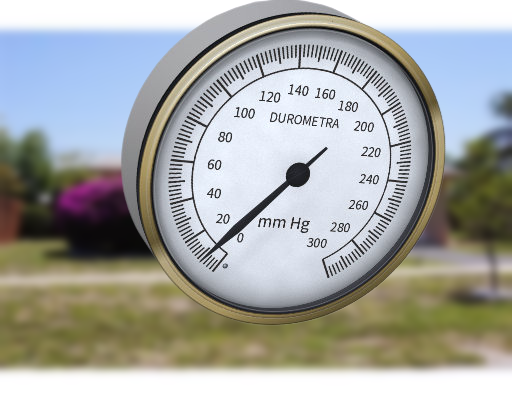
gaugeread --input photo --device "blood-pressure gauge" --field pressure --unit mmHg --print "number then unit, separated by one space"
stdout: 10 mmHg
